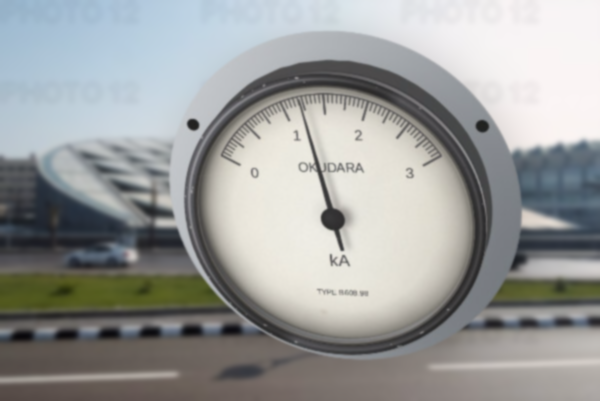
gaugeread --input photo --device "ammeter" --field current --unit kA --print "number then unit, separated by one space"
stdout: 1.25 kA
